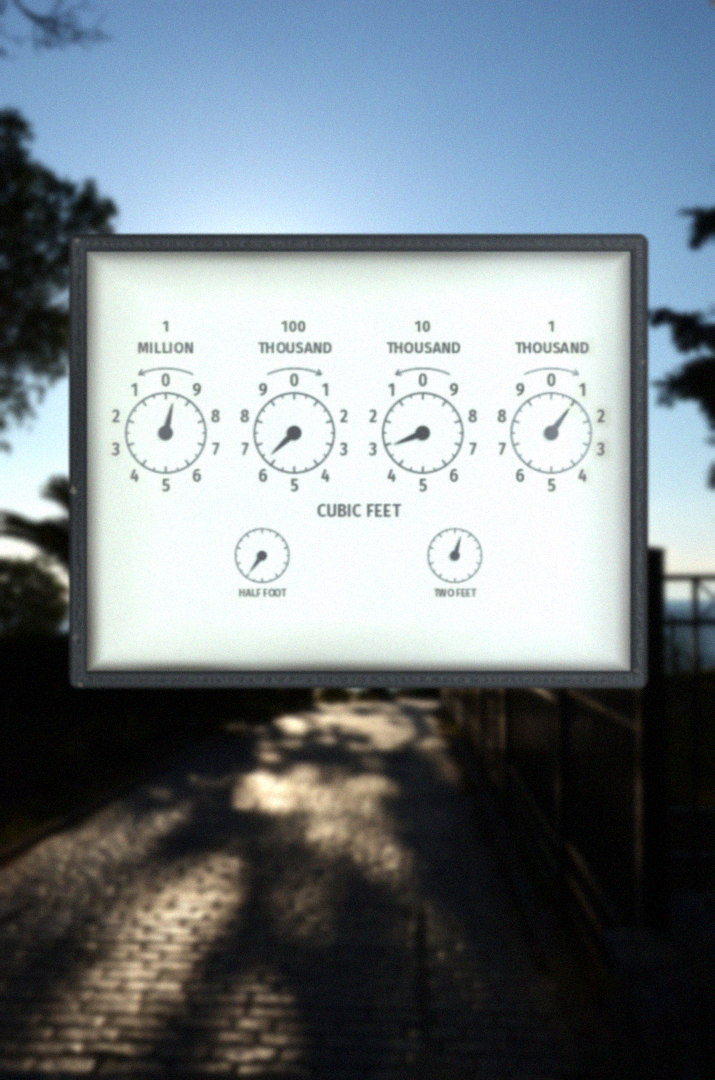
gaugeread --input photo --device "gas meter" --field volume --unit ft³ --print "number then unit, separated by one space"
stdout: 963100 ft³
